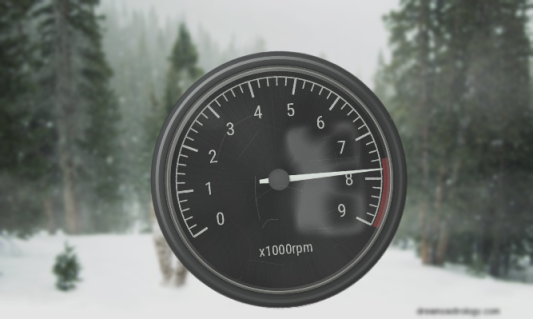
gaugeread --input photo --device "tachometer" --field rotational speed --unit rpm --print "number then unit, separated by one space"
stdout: 7800 rpm
